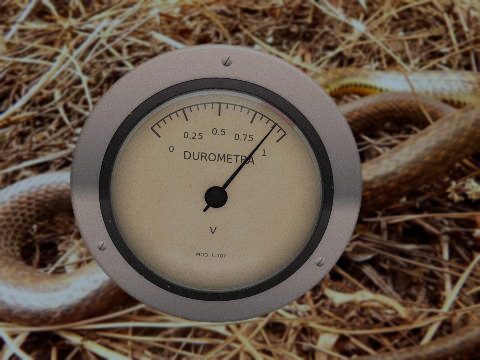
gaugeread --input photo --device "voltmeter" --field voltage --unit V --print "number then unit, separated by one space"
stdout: 0.9 V
